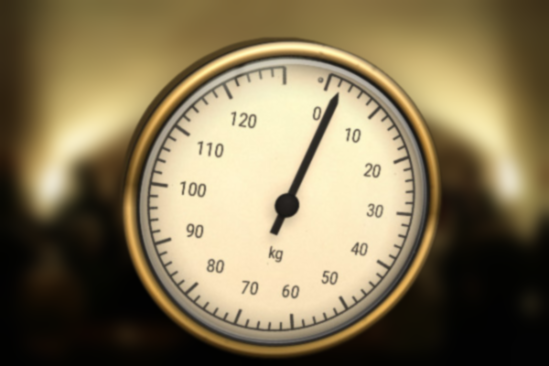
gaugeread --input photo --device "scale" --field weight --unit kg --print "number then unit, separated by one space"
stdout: 2 kg
